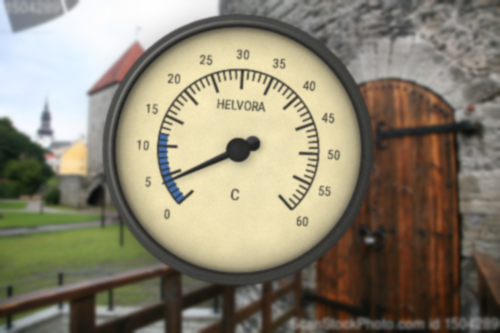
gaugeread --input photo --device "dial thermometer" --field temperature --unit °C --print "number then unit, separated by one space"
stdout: 4 °C
